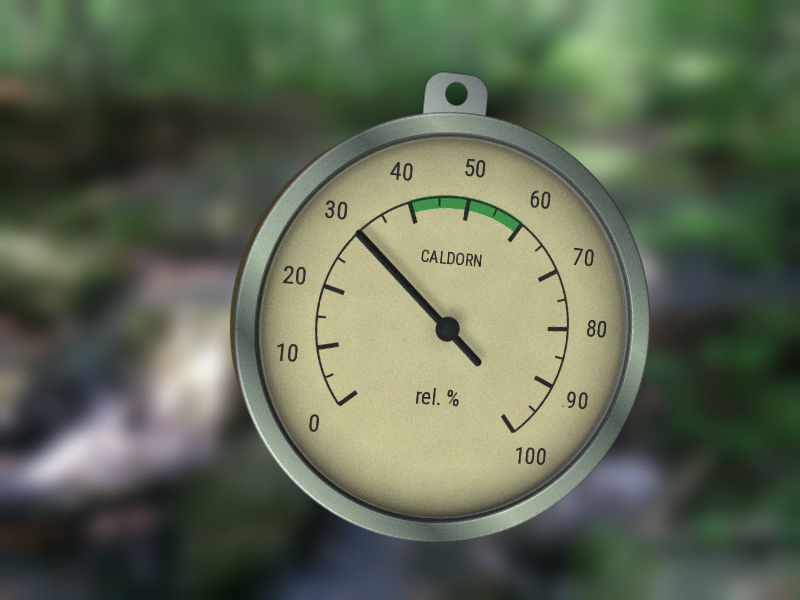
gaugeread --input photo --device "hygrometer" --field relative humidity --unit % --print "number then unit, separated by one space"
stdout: 30 %
